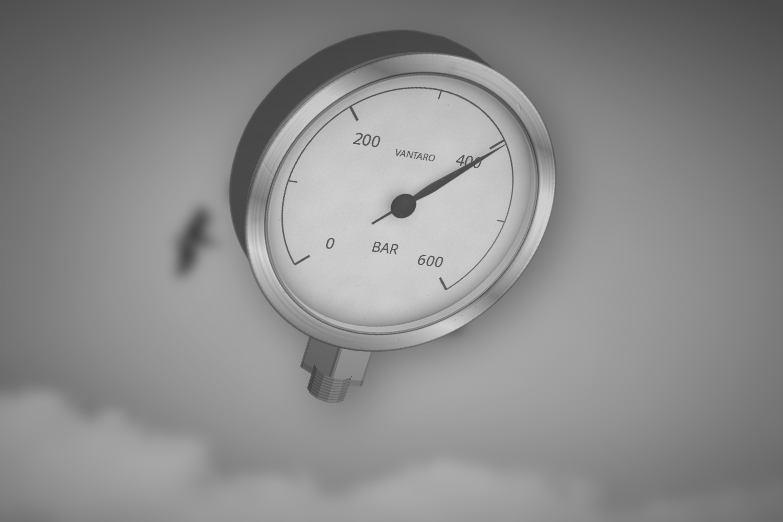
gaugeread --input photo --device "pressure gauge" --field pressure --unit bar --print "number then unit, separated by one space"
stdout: 400 bar
